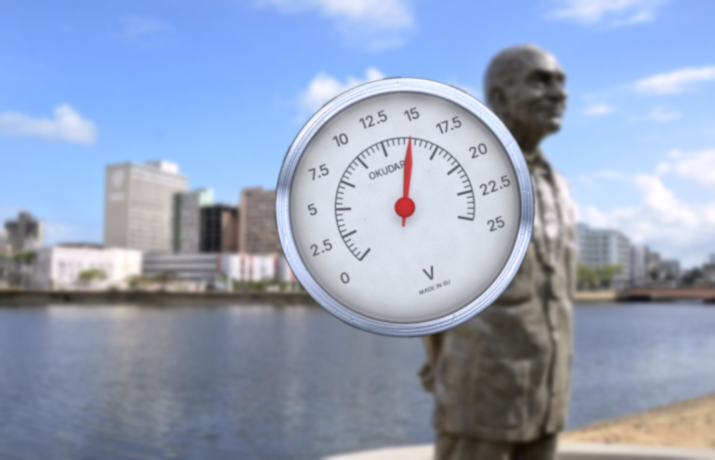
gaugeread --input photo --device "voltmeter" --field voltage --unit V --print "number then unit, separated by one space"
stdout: 15 V
